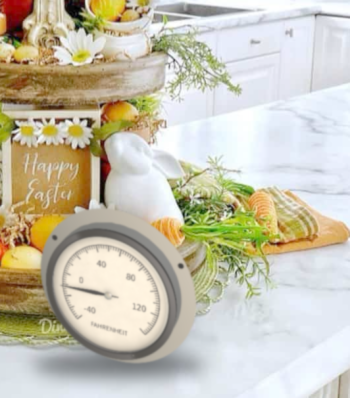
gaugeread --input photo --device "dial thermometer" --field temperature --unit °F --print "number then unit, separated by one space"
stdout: -10 °F
